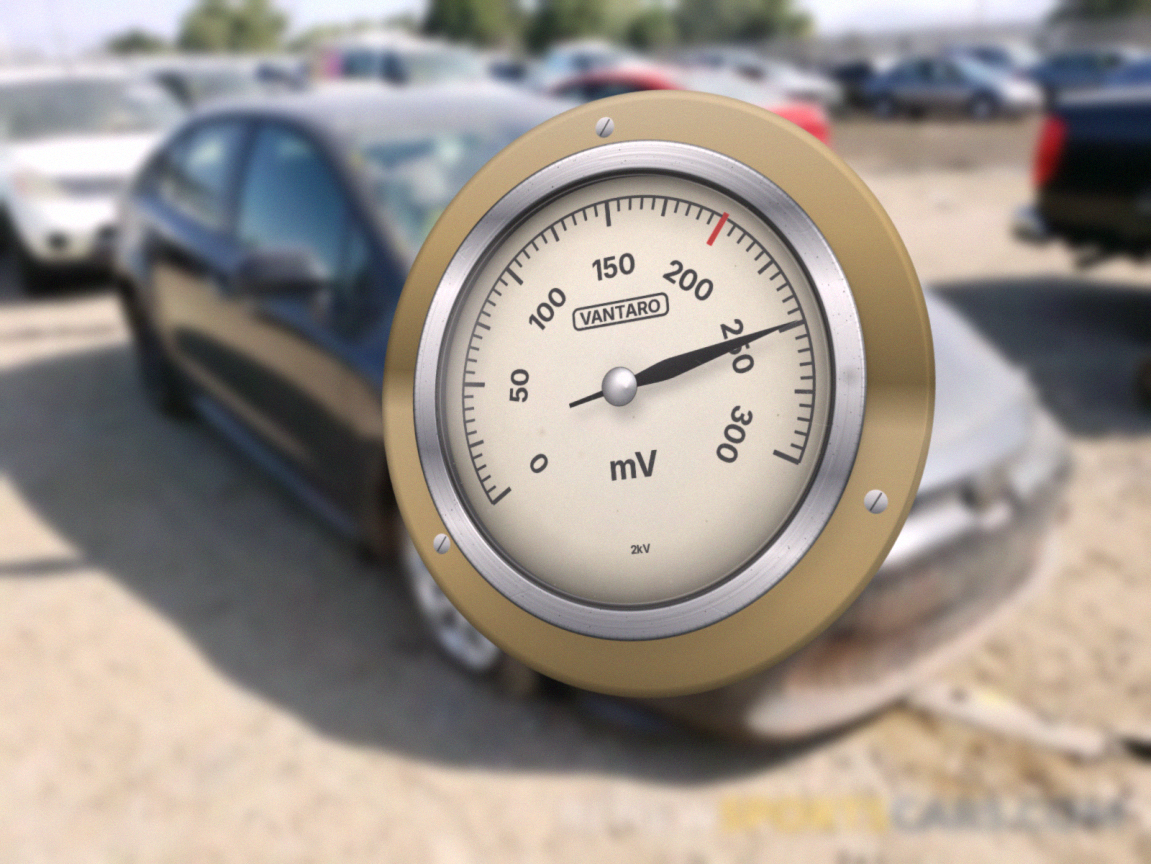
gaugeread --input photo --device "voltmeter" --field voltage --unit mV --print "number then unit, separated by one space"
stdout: 250 mV
